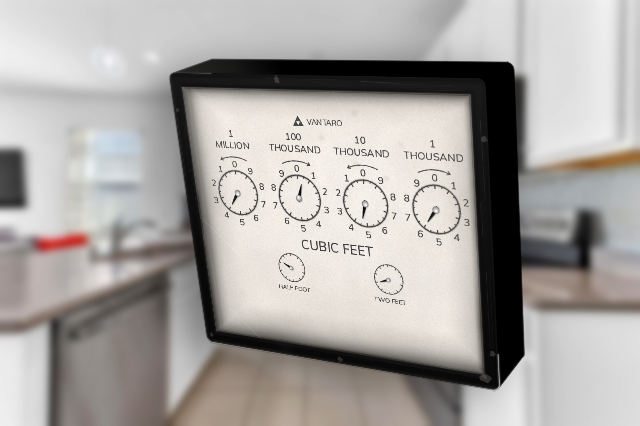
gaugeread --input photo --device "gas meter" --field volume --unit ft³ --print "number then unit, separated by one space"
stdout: 404600 ft³
